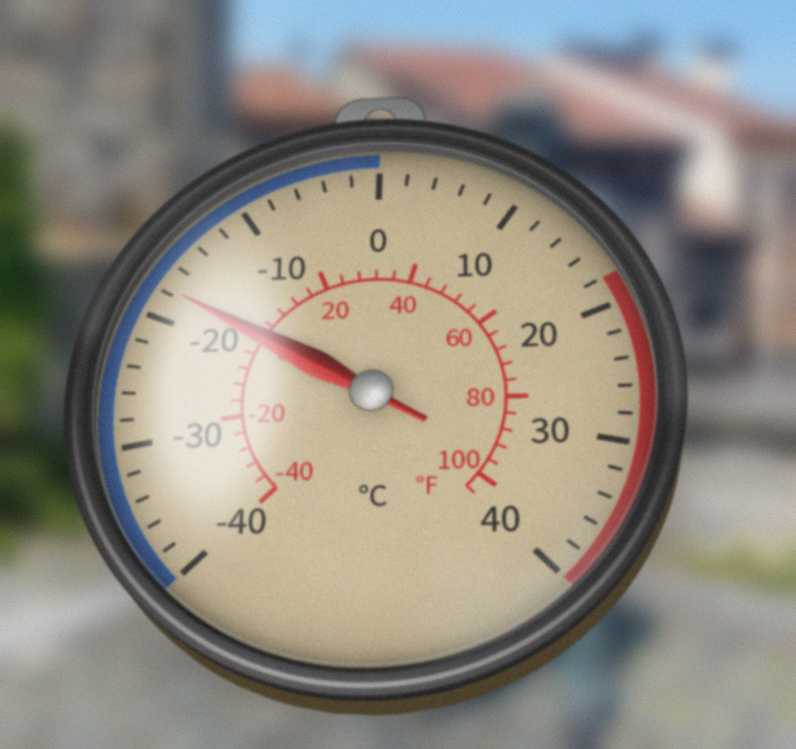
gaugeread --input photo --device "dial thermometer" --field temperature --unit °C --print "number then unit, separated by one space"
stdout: -18 °C
